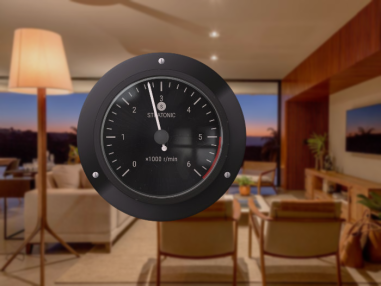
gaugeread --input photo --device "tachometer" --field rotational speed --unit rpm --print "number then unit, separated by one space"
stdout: 2700 rpm
